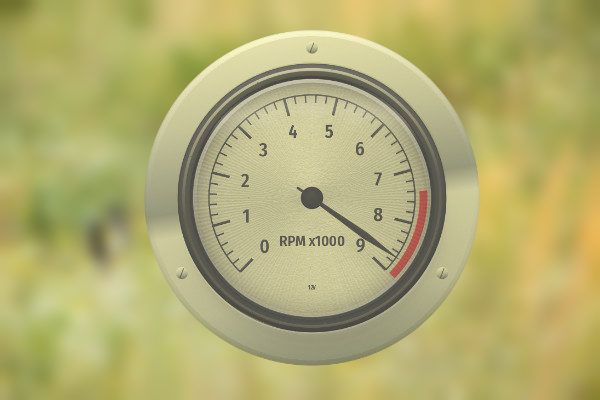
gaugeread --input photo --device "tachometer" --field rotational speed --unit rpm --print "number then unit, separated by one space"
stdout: 8700 rpm
